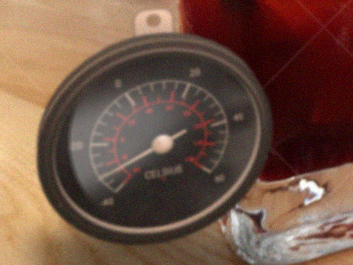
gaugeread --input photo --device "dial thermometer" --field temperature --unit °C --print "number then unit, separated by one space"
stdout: -32 °C
